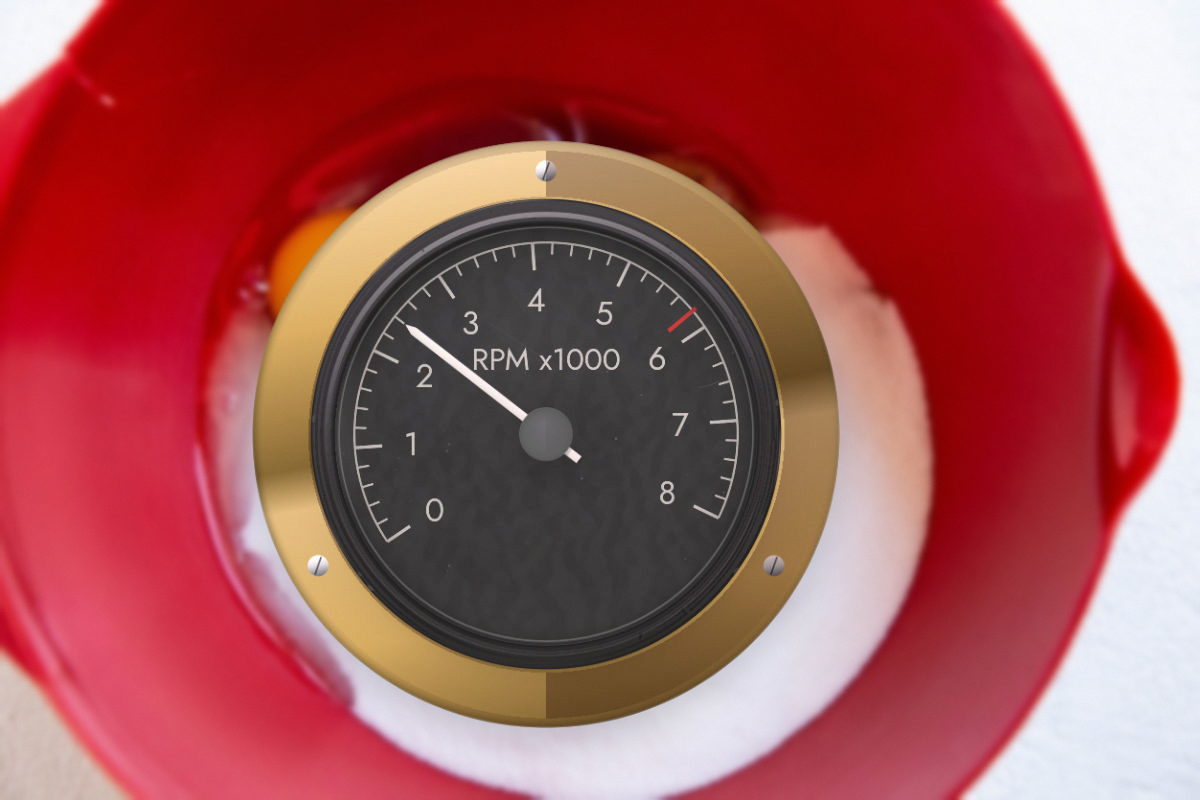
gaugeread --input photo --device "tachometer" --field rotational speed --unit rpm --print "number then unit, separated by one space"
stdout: 2400 rpm
